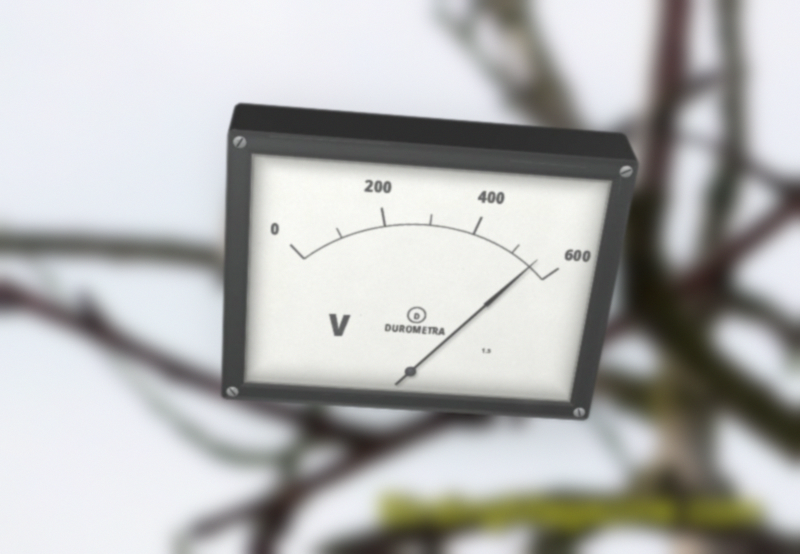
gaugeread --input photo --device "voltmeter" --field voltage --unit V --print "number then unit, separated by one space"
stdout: 550 V
